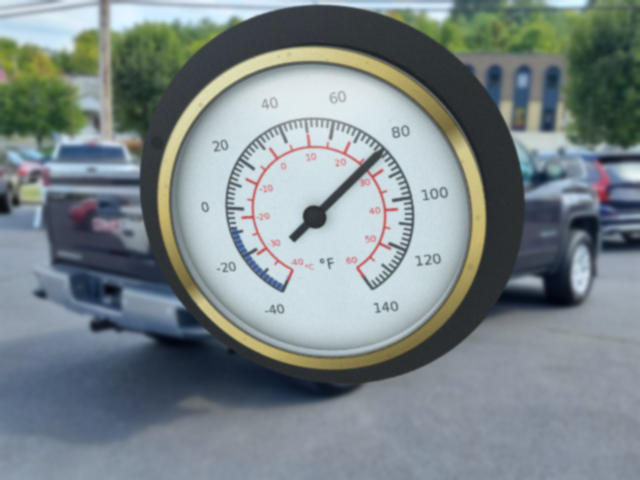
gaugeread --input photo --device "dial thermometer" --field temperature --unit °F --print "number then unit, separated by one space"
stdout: 80 °F
